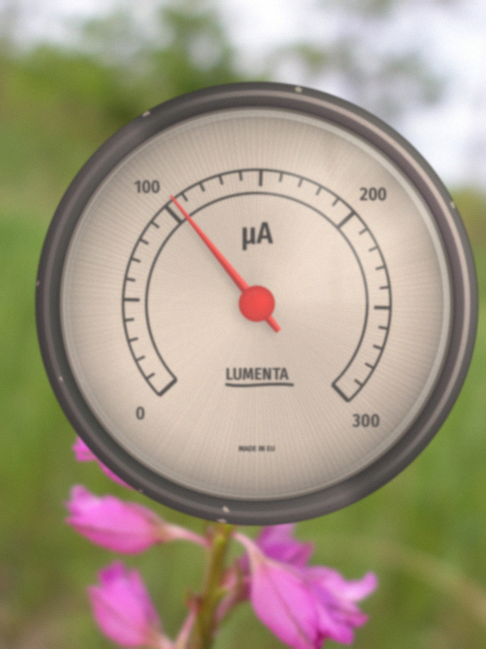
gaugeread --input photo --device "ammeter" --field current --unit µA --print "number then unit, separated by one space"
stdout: 105 µA
